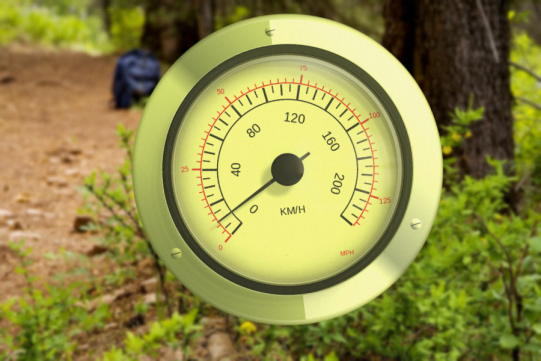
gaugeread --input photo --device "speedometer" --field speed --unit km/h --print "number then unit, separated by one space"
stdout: 10 km/h
